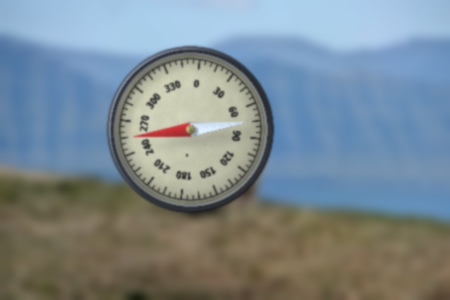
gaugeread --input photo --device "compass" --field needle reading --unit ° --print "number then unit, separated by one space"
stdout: 255 °
